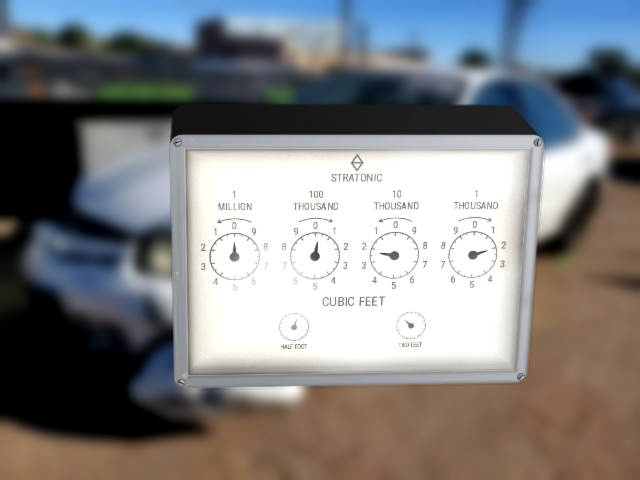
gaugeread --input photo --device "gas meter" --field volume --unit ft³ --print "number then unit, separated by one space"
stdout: 2200 ft³
